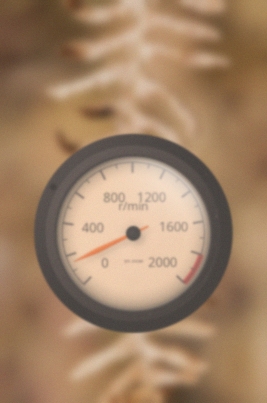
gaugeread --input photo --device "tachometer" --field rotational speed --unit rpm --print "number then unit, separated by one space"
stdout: 150 rpm
